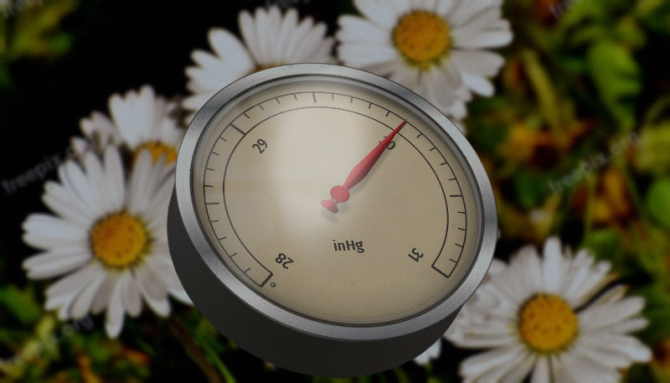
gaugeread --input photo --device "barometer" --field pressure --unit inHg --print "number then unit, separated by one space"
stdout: 30 inHg
